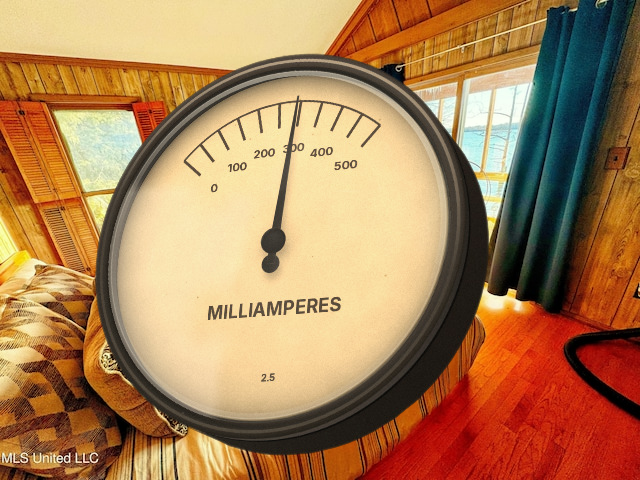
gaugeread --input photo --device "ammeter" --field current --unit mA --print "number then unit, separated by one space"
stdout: 300 mA
